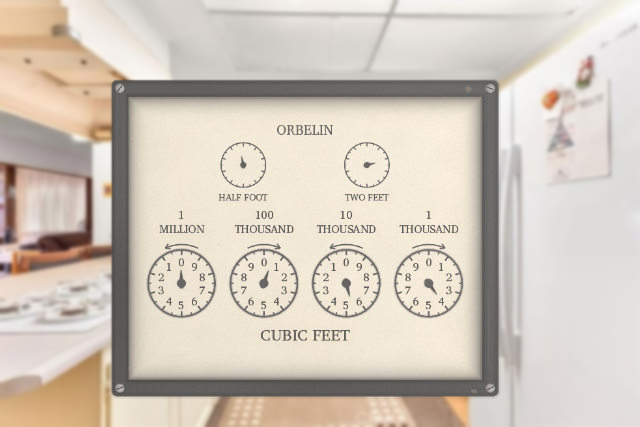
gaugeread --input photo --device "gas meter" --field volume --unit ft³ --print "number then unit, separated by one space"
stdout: 5400 ft³
